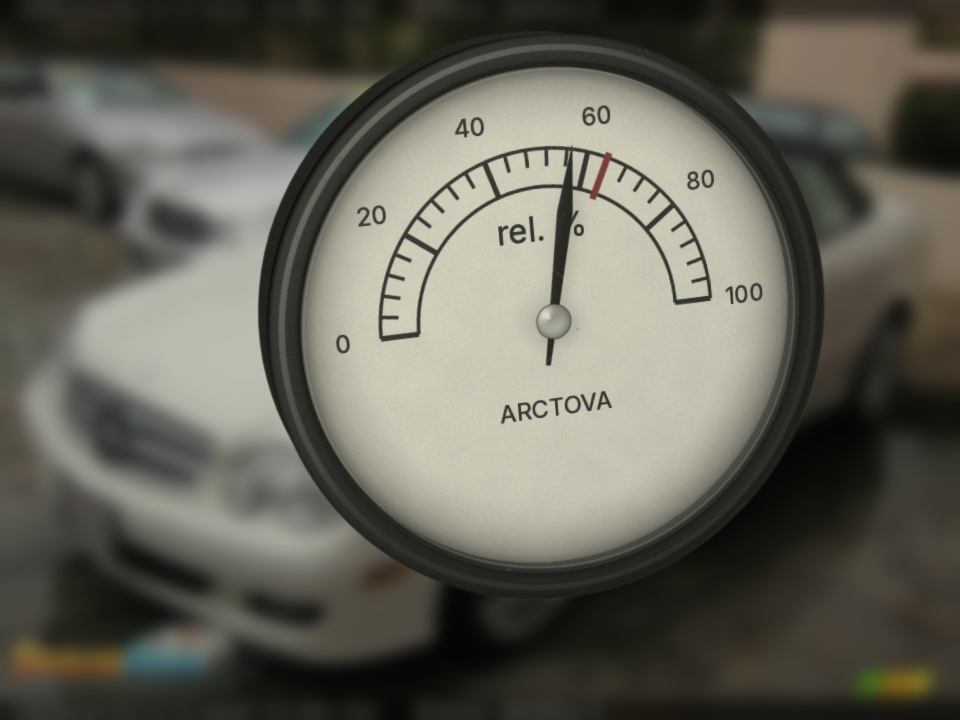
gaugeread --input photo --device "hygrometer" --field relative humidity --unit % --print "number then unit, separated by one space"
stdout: 56 %
